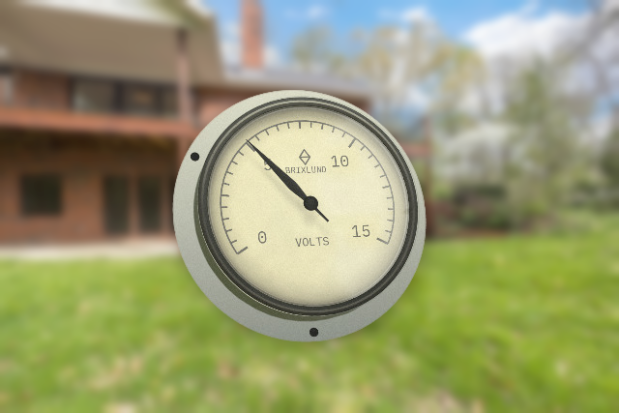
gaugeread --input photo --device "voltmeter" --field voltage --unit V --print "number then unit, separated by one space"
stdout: 5 V
